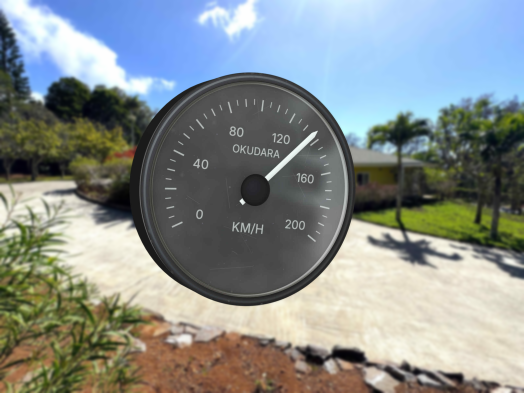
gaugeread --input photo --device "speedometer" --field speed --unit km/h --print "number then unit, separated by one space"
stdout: 135 km/h
